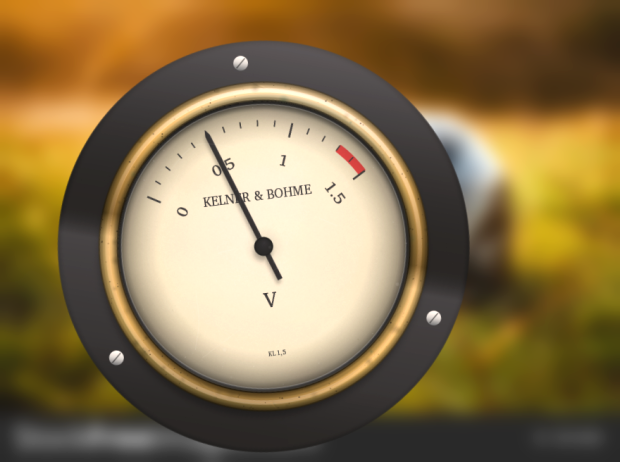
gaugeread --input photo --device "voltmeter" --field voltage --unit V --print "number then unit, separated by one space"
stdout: 0.5 V
